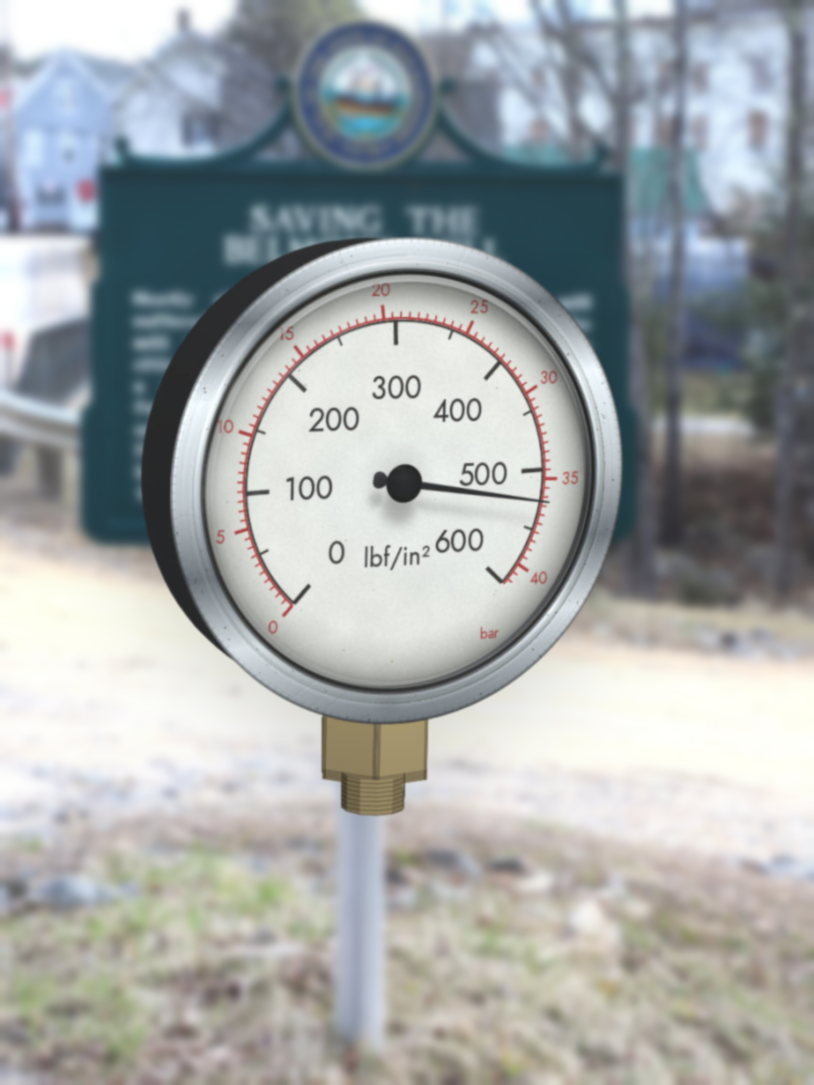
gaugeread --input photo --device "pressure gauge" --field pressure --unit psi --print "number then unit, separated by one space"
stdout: 525 psi
